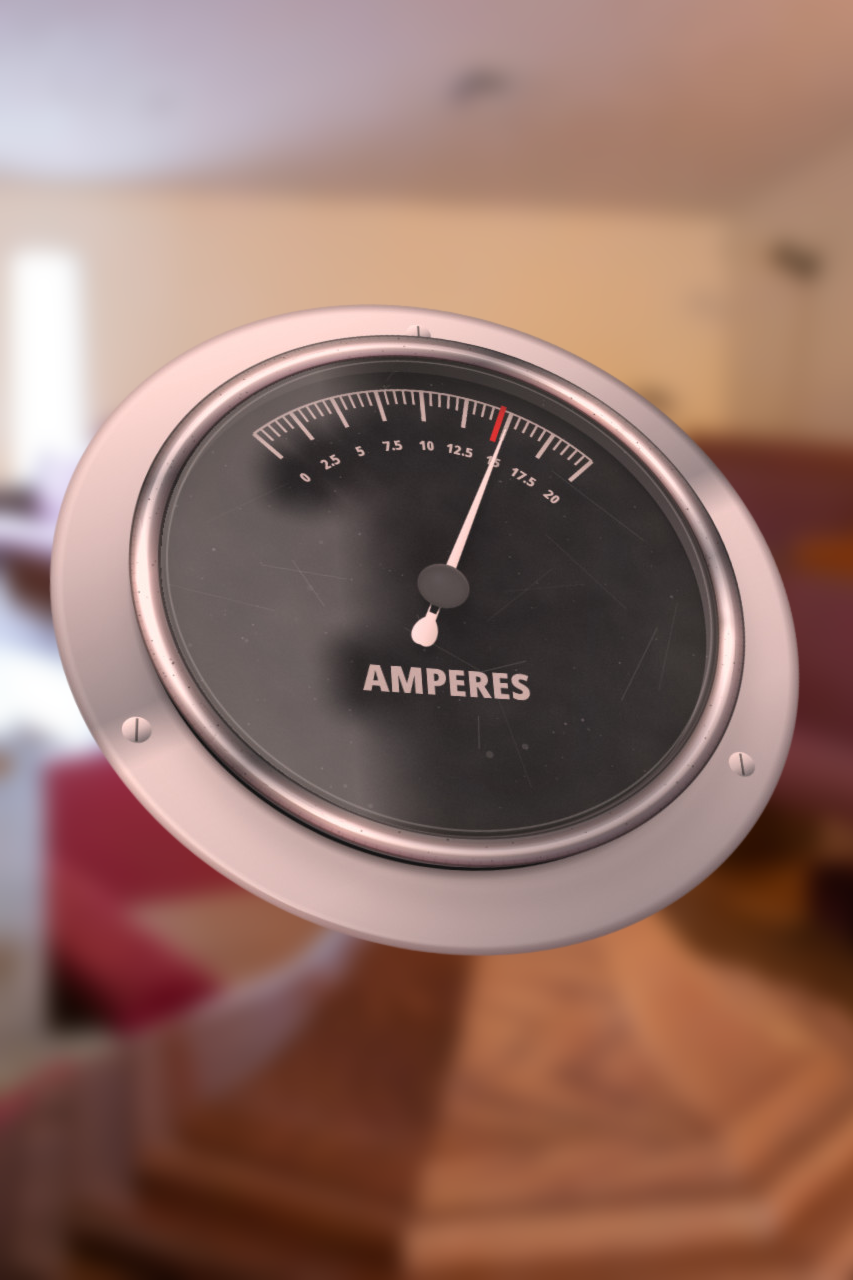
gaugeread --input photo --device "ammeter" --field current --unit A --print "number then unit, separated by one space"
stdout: 15 A
